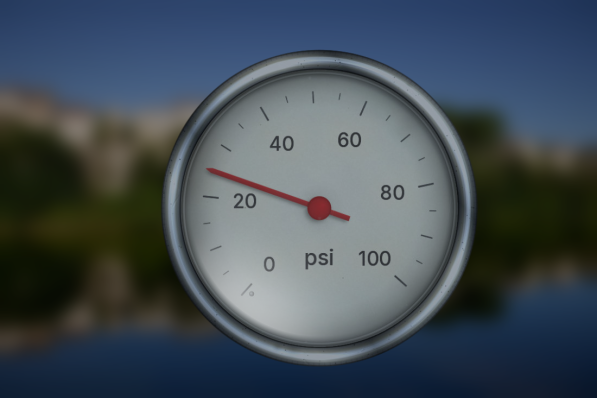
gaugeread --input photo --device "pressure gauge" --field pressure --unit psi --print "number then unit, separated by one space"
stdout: 25 psi
